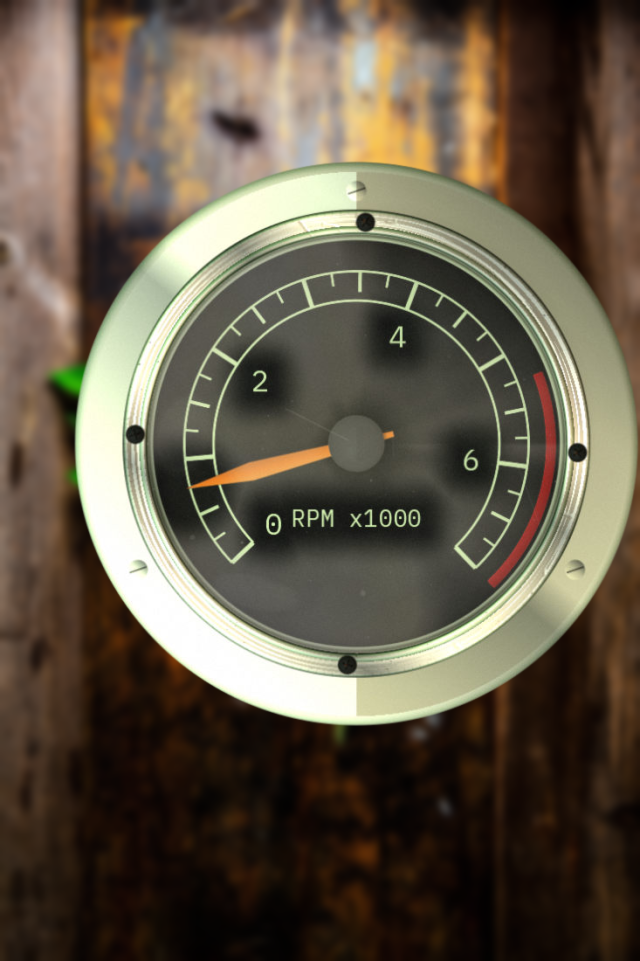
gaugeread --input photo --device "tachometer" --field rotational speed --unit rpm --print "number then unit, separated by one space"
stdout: 750 rpm
